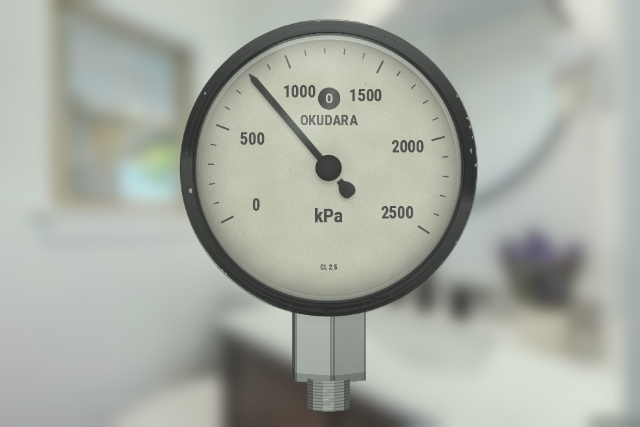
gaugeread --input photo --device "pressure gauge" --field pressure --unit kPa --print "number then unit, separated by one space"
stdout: 800 kPa
